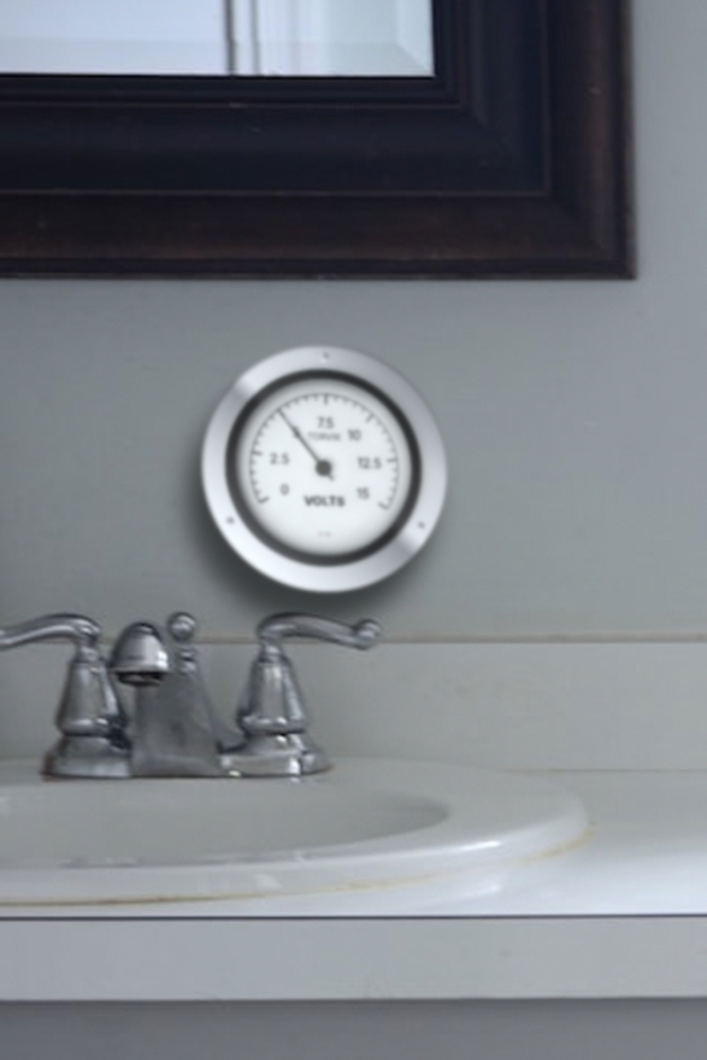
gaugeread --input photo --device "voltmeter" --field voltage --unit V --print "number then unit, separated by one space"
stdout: 5 V
